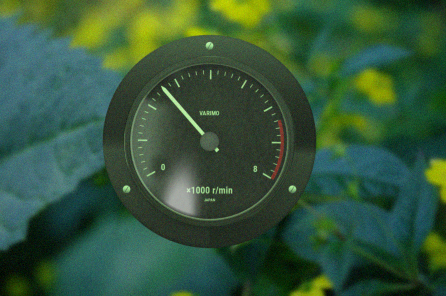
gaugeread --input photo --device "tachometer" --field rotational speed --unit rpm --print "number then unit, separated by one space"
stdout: 2600 rpm
